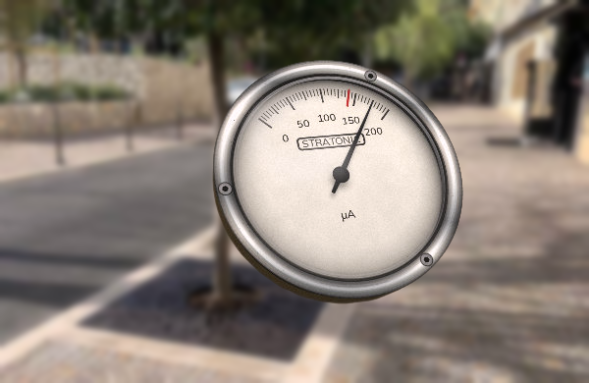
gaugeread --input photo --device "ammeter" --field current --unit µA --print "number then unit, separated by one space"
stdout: 175 µA
